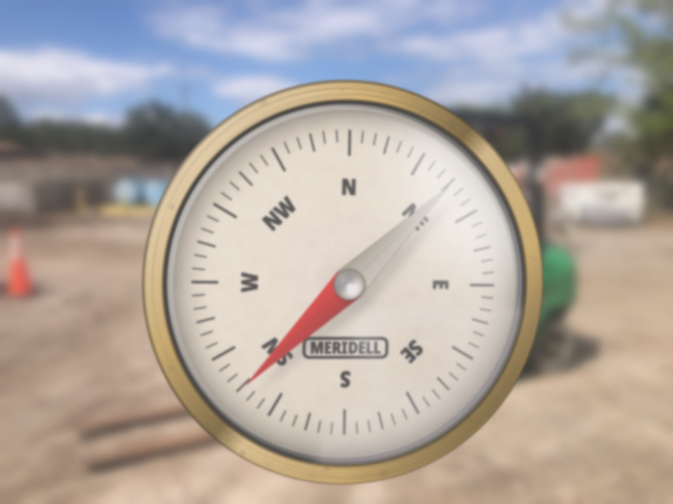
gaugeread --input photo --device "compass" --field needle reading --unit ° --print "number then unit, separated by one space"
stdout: 225 °
